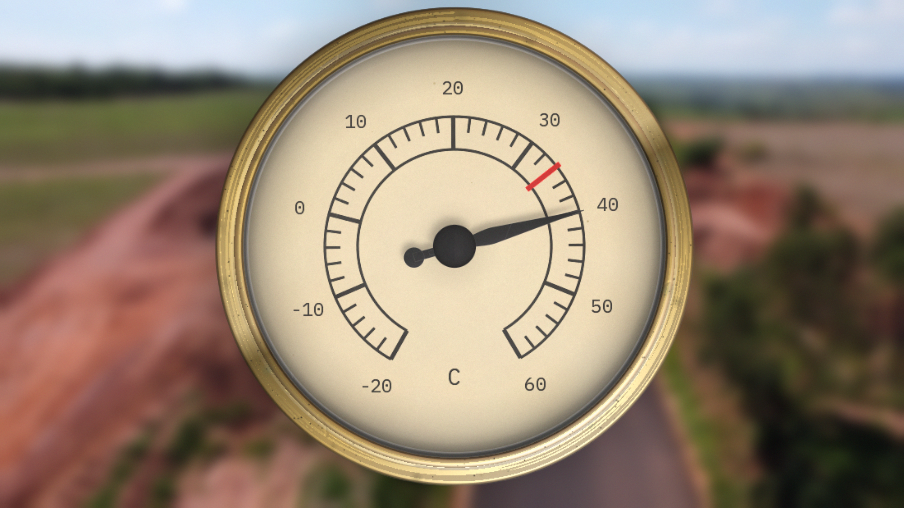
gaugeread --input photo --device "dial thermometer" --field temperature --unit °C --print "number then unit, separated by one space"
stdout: 40 °C
